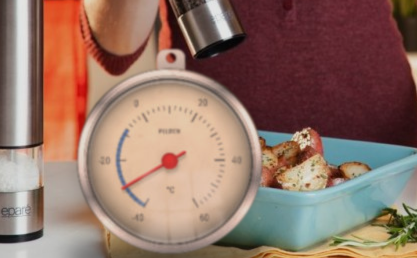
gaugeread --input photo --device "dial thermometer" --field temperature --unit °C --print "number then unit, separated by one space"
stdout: -30 °C
